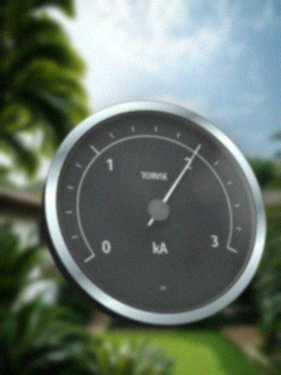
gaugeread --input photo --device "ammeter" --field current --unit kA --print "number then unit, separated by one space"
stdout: 2 kA
